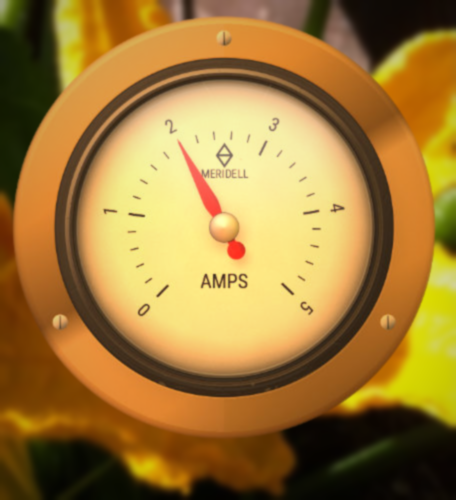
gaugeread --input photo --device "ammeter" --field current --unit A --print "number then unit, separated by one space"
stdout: 2 A
